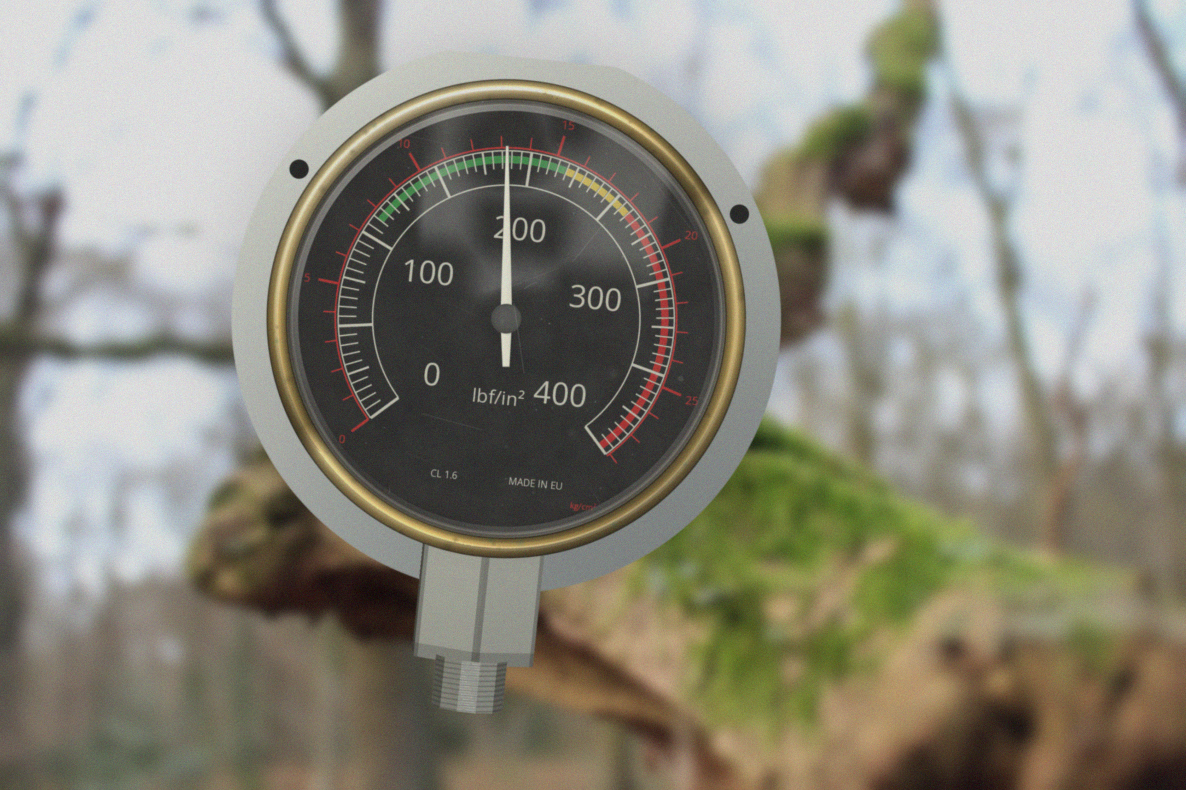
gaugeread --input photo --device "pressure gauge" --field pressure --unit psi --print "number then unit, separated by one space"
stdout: 187.5 psi
